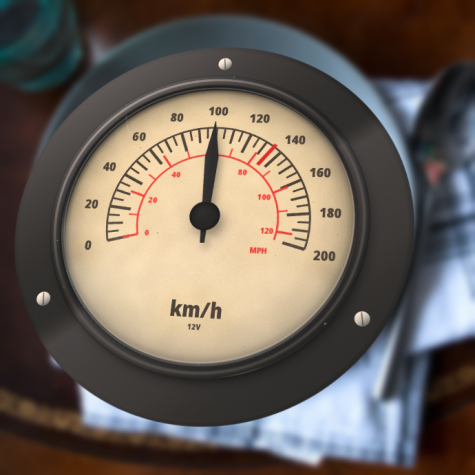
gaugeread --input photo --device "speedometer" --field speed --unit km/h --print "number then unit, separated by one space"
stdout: 100 km/h
